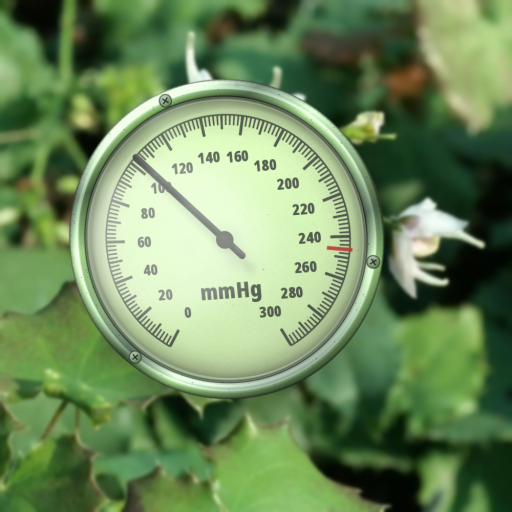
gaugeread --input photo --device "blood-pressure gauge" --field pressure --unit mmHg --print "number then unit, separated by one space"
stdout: 104 mmHg
